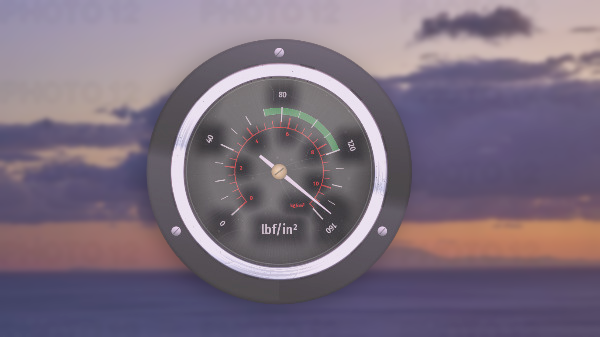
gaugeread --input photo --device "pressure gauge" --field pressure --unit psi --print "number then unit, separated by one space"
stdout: 155 psi
